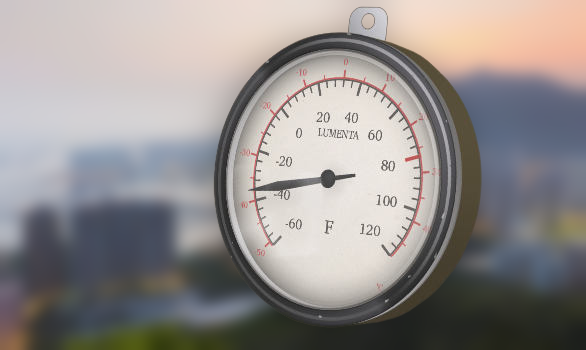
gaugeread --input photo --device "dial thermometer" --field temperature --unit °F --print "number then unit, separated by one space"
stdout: -36 °F
